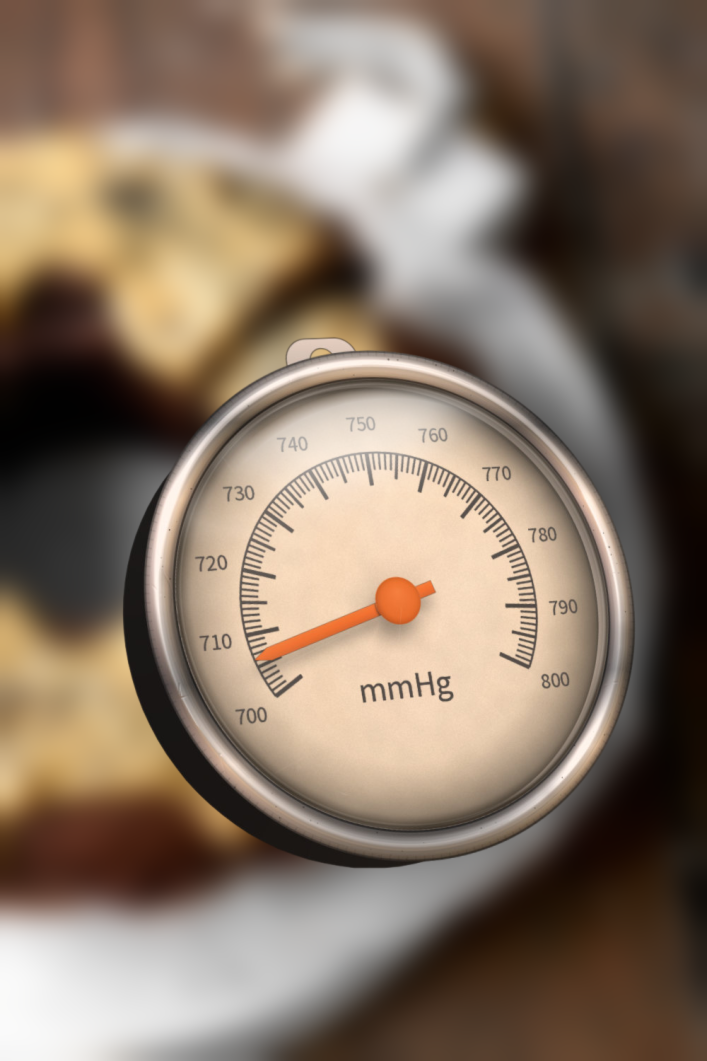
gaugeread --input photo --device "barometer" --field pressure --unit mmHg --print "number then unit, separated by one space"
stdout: 706 mmHg
